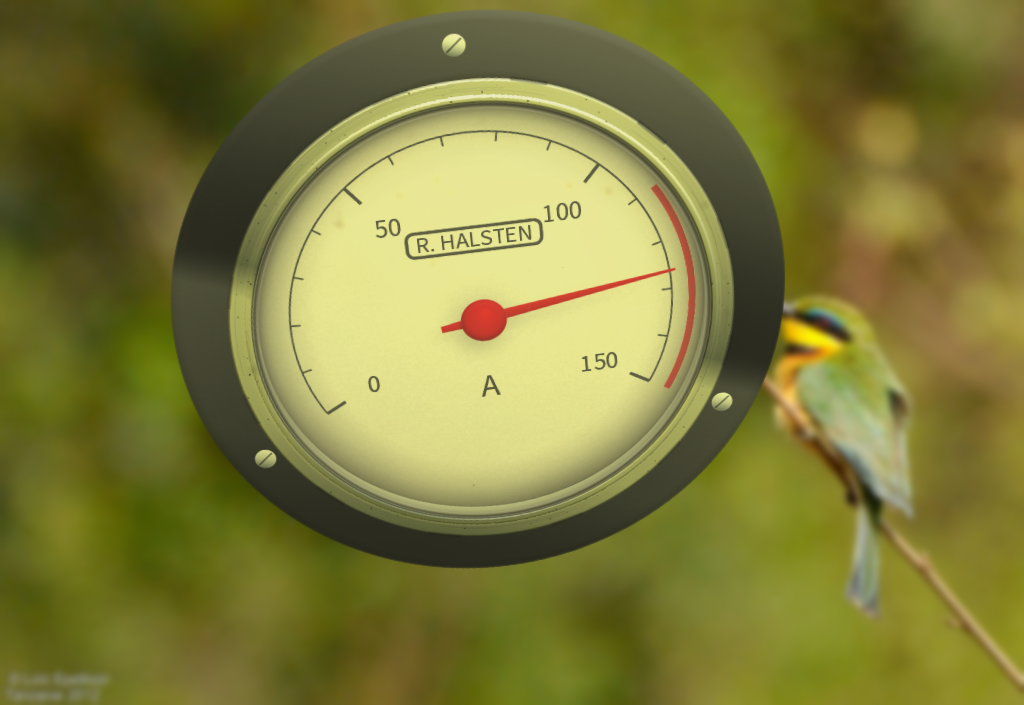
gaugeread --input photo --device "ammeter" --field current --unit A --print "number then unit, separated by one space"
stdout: 125 A
